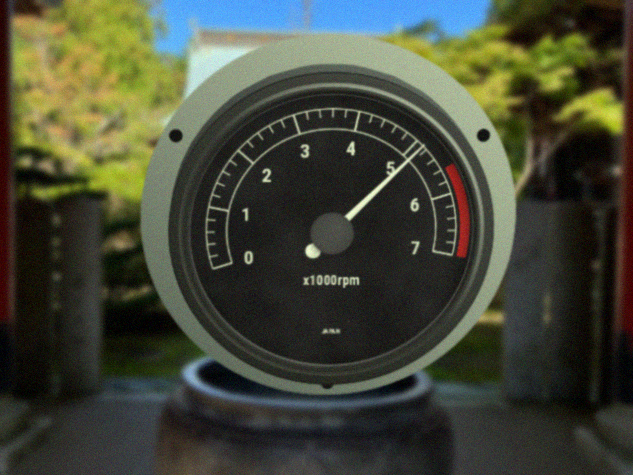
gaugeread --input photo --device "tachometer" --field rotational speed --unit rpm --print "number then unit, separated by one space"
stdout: 5100 rpm
